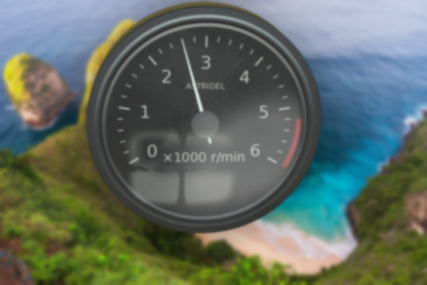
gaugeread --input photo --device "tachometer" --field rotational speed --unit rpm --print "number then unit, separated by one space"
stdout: 2600 rpm
